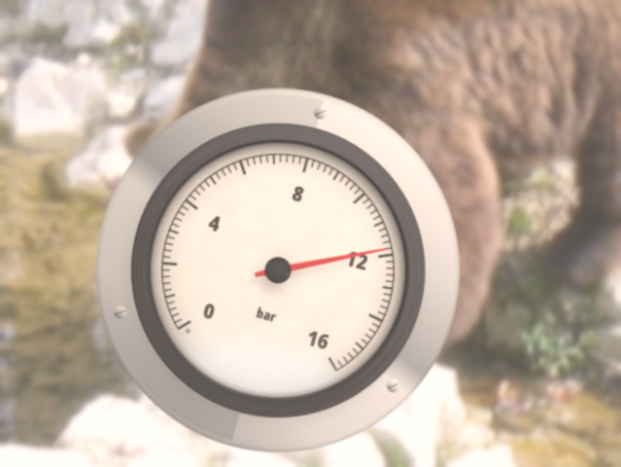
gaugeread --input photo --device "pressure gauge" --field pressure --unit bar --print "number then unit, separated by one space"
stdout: 11.8 bar
